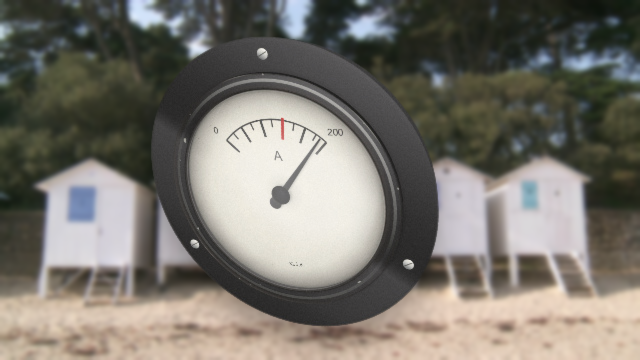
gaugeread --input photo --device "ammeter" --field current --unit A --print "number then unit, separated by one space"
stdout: 190 A
